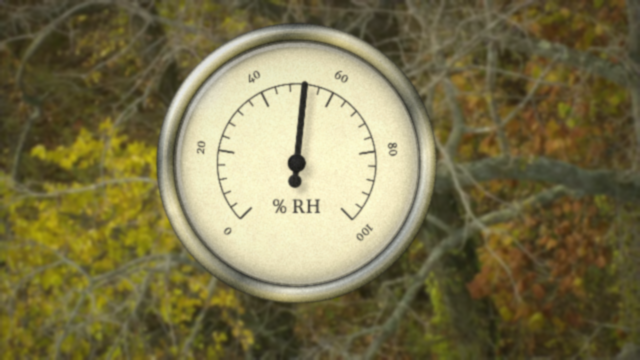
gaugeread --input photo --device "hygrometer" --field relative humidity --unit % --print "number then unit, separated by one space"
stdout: 52 %
